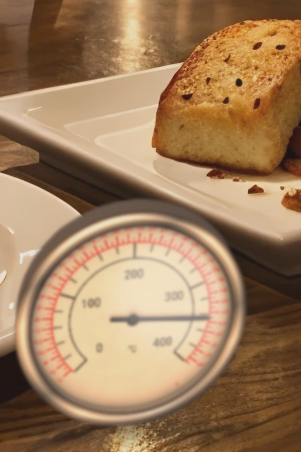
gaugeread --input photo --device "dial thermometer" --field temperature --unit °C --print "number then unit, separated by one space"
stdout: 340 °C
